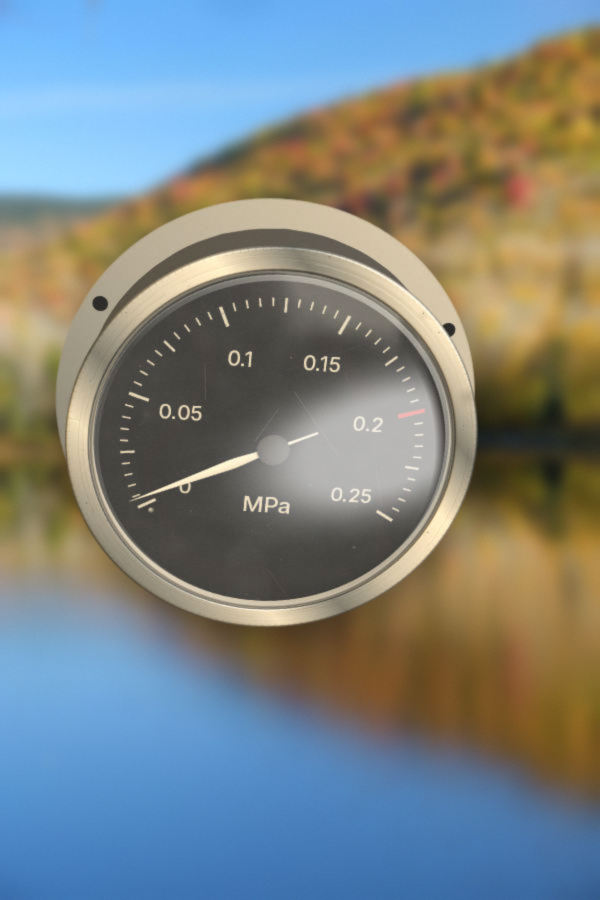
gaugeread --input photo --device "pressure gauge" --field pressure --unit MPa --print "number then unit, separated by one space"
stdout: 0.005 MPa
